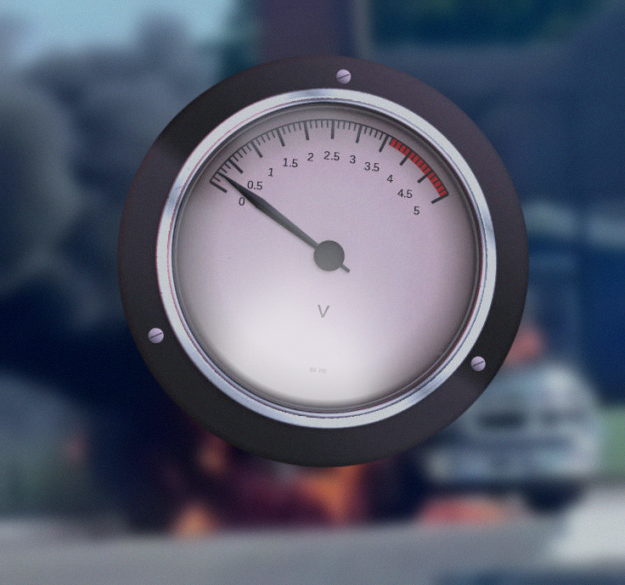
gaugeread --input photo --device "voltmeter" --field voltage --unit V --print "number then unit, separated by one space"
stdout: 0.2 V
